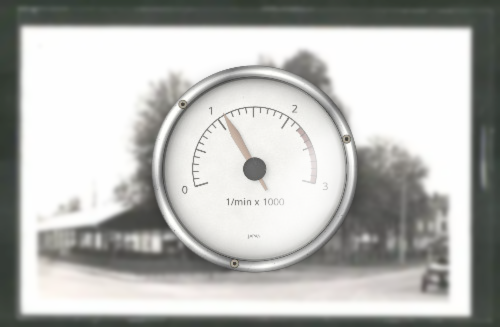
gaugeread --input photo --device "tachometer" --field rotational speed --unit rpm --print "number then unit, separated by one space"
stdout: 1100 rpm
